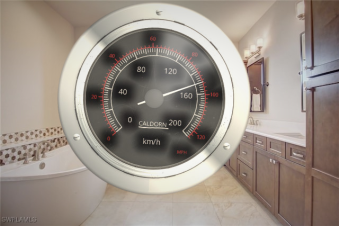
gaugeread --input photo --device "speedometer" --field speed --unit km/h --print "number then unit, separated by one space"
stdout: 150 km/h
